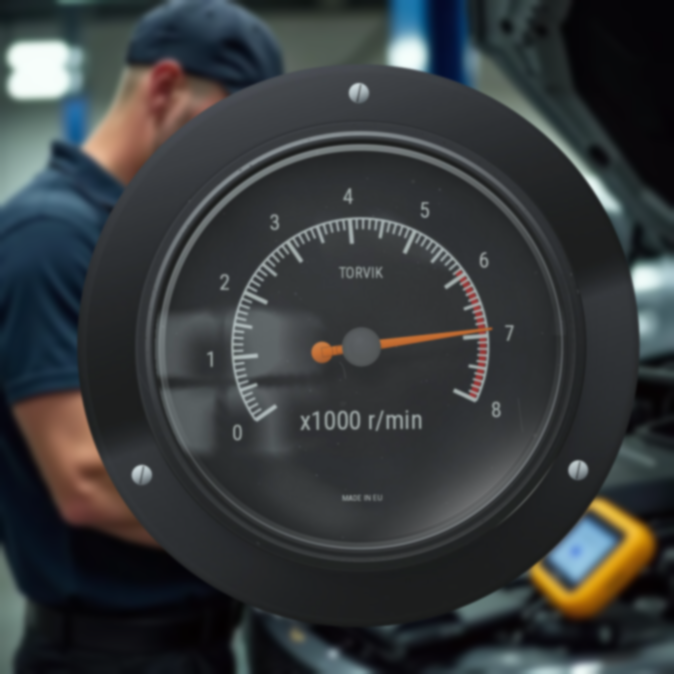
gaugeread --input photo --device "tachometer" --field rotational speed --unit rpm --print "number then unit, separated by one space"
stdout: 6900 rpm
